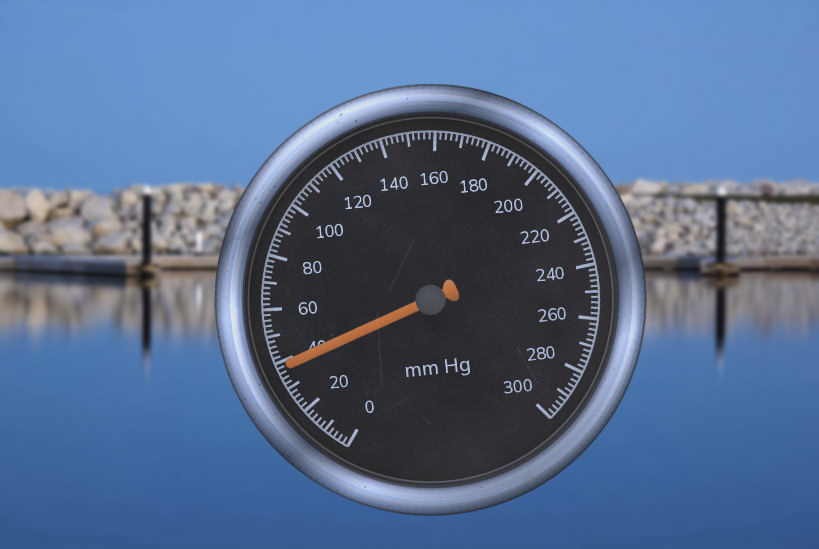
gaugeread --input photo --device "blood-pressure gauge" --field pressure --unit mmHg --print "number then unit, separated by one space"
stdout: 38 mmHg
